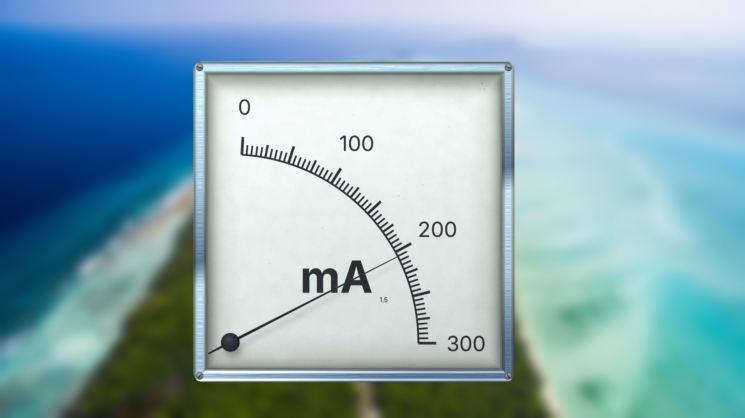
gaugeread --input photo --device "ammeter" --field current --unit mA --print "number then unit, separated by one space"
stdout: 205 mA
